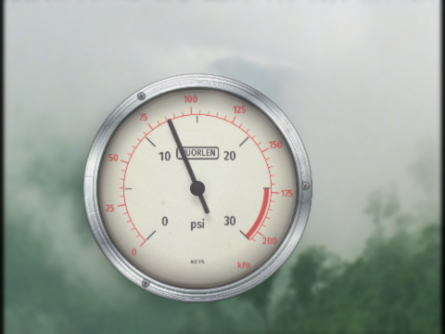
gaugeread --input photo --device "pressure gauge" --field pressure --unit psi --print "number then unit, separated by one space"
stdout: 12.5 psi
